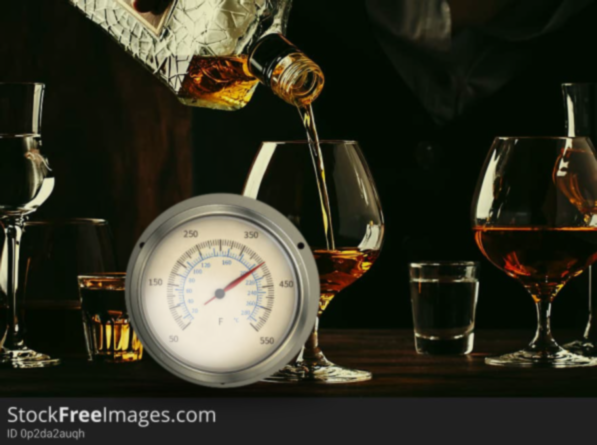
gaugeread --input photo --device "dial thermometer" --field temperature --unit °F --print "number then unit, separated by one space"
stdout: 400 °F
